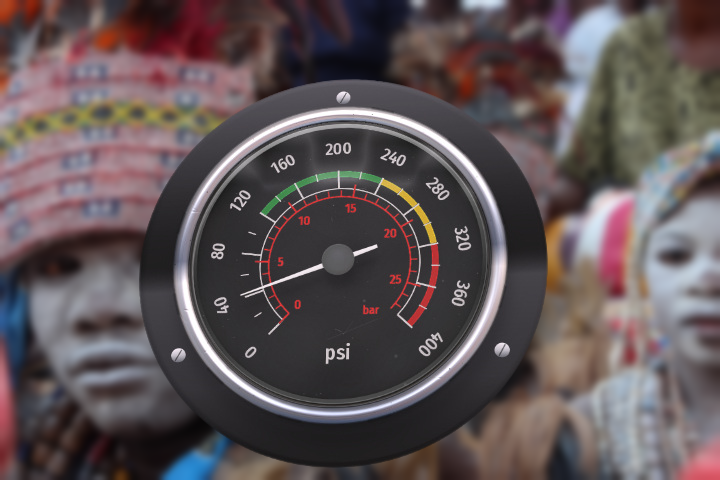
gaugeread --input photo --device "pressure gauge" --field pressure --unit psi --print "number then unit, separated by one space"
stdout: 40 psi
